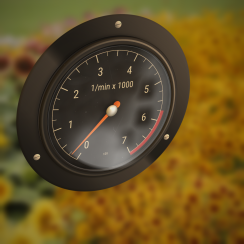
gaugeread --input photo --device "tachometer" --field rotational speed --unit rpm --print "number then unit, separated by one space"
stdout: 250 rpm
